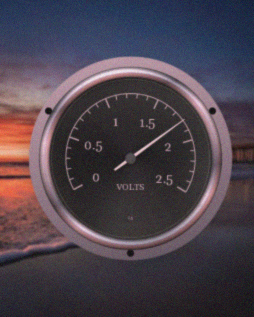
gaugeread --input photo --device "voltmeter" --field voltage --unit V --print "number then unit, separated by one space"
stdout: 1.8 V
